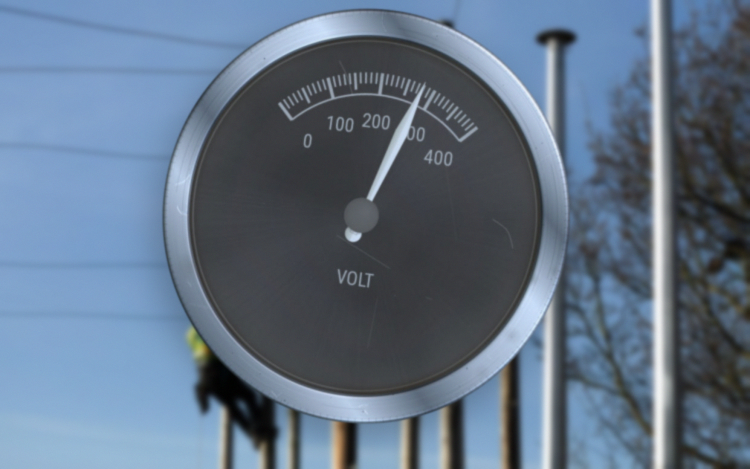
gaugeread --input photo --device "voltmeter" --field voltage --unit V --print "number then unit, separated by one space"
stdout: 280 V
